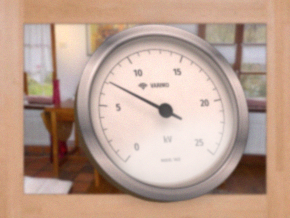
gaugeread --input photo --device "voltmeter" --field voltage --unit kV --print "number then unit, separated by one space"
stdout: 7 kV
